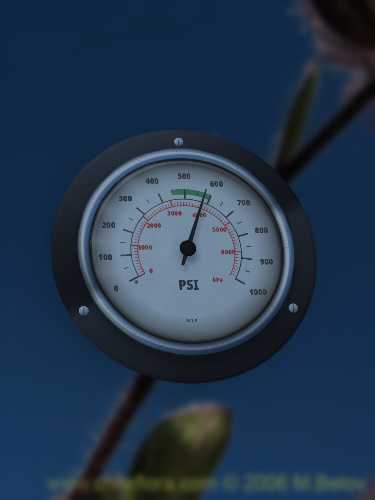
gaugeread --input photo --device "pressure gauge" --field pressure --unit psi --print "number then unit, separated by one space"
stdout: 575 psi
